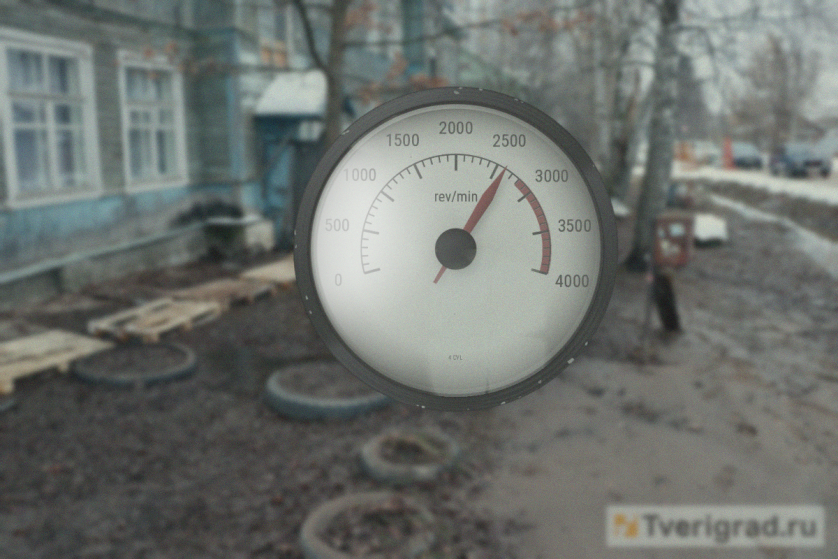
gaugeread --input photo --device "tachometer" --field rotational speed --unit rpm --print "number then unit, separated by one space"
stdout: 2600 rpm
